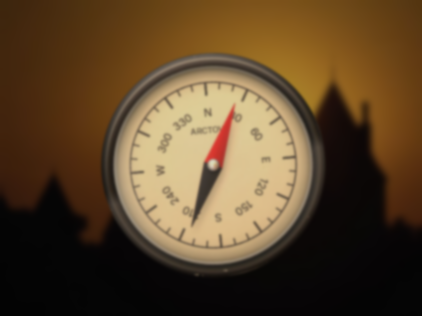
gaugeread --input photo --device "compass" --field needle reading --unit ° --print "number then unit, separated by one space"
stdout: 25 °
